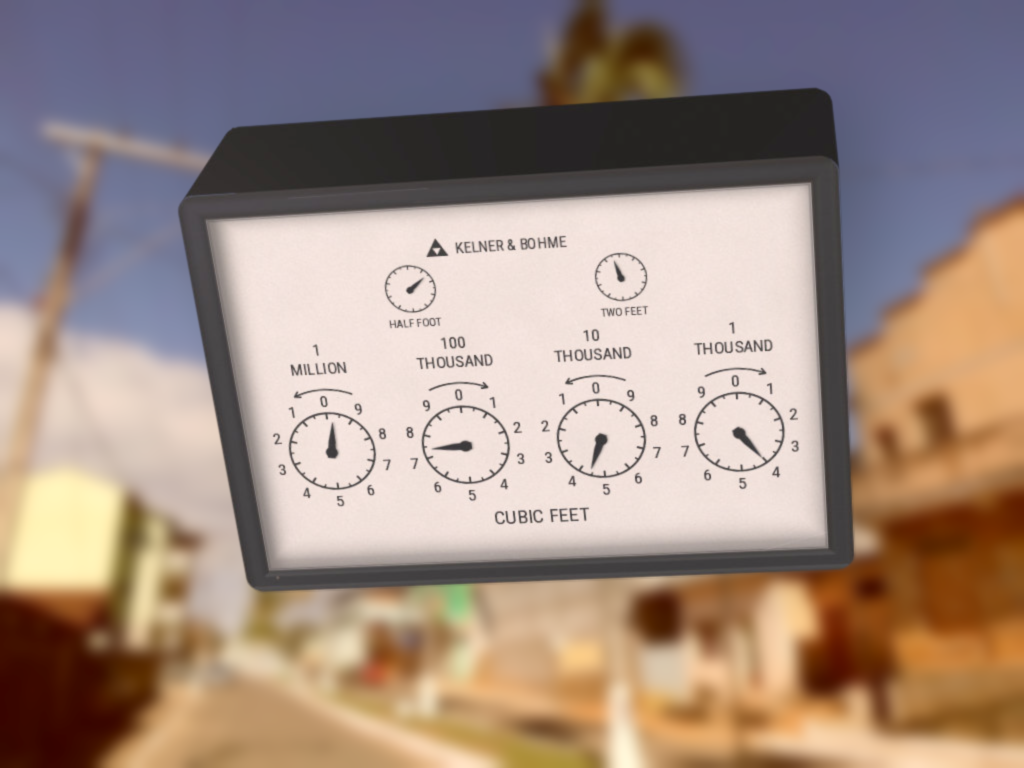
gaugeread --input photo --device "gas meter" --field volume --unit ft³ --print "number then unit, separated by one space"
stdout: 974400 ft³
